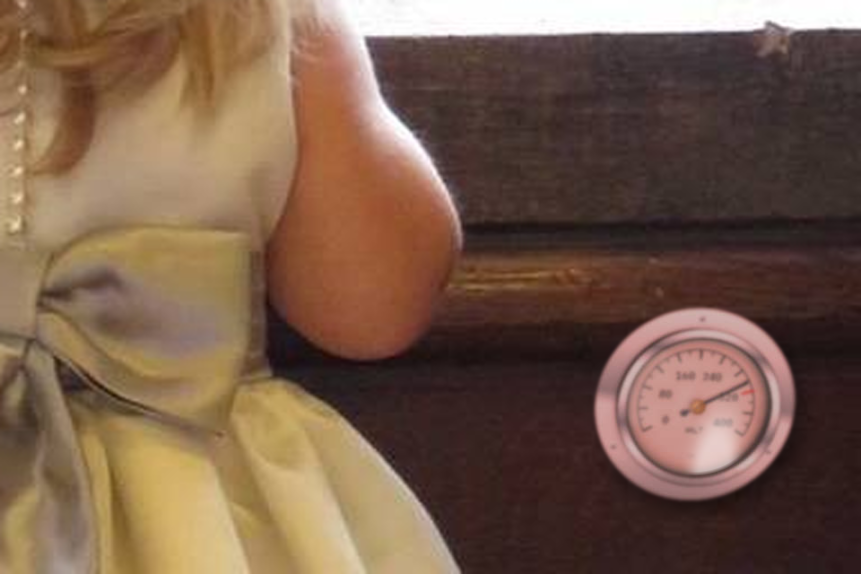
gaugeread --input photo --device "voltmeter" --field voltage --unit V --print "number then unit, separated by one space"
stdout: 300 V
